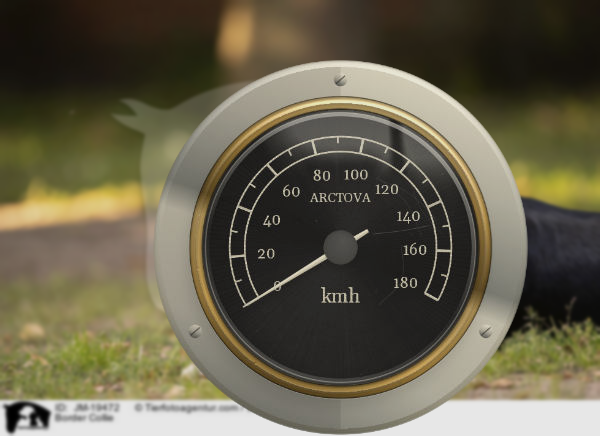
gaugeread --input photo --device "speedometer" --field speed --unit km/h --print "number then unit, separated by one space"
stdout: 0 km/h
